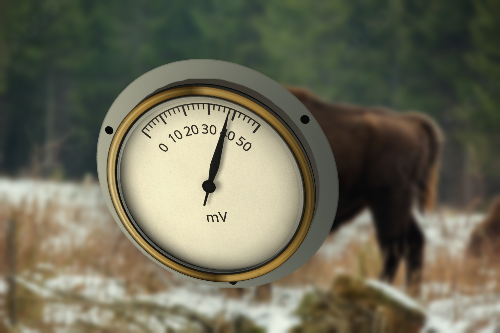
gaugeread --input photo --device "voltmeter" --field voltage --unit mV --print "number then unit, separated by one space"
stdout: 38 mV
